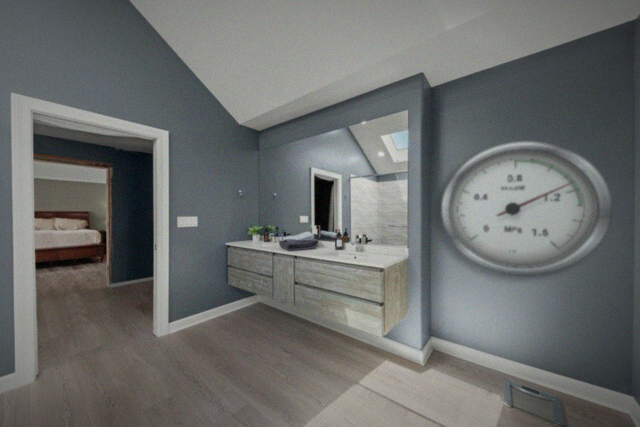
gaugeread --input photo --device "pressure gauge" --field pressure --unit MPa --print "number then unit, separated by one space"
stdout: 1.15 MPa
